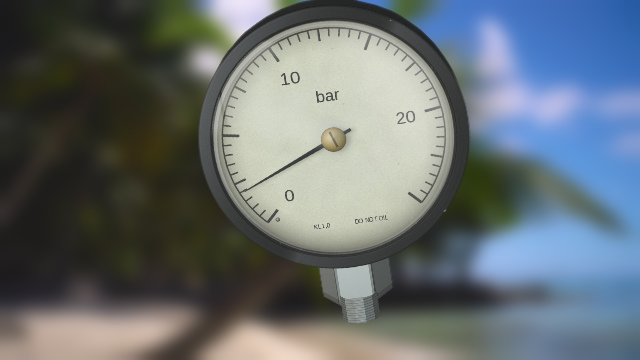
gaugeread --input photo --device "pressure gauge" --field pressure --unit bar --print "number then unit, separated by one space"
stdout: 2 bar
